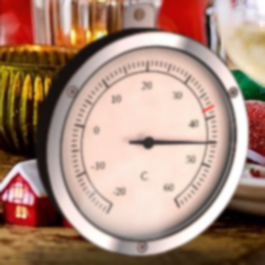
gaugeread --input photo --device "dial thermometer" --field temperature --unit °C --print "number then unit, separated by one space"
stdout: 45 °C
